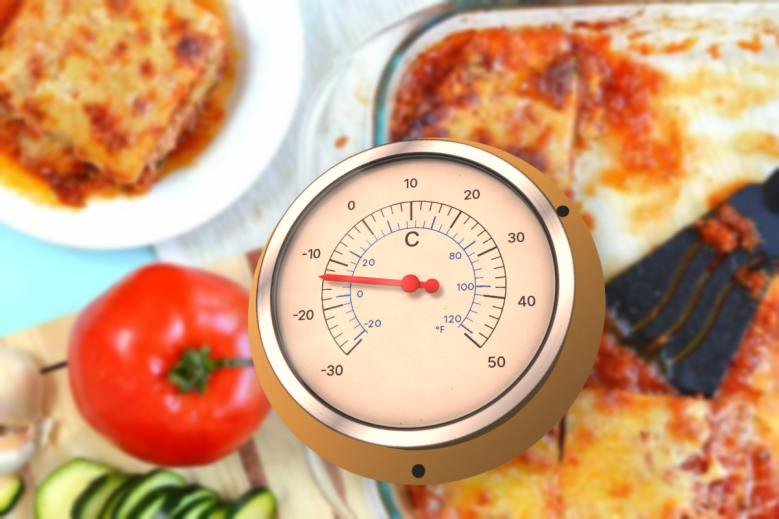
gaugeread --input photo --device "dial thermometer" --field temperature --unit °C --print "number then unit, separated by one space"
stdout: -14 °C
